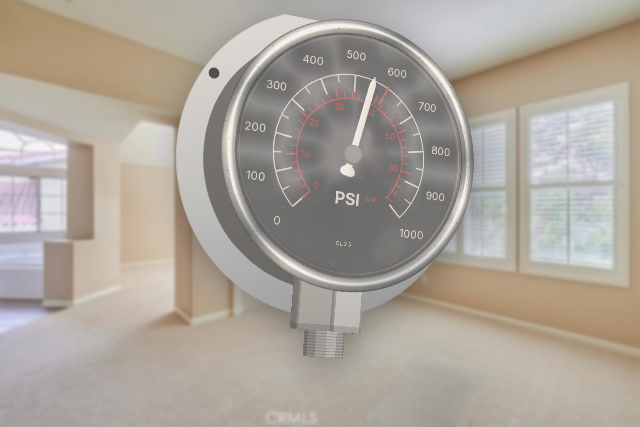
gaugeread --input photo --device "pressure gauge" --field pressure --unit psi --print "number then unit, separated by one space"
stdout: 550 psi
